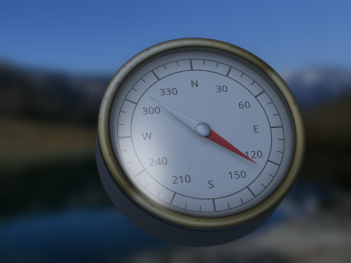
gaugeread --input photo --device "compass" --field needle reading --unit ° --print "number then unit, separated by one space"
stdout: 130 °
